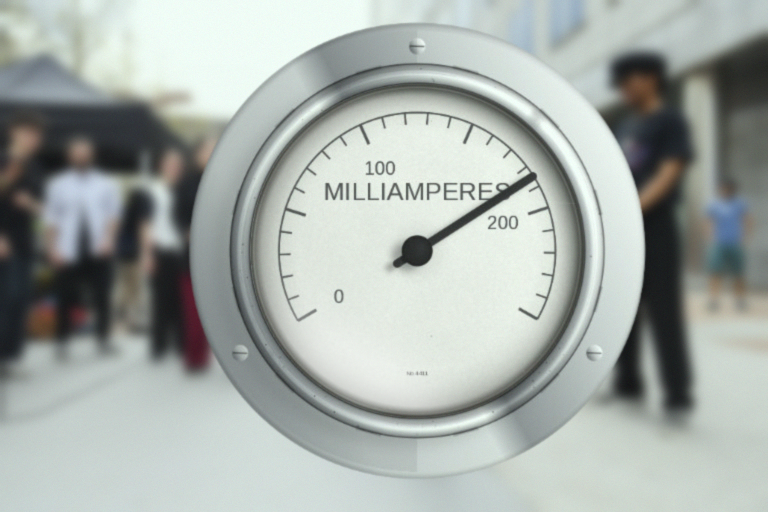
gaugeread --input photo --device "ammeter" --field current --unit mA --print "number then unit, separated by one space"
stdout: 185 mA
